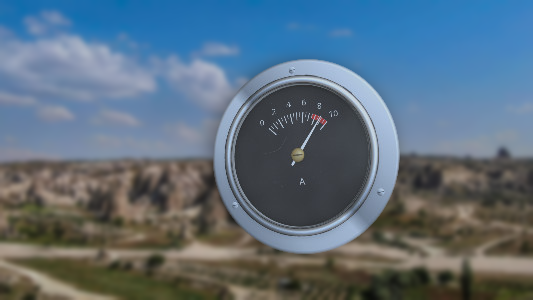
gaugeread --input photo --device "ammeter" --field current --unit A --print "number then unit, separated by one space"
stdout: 9 A
